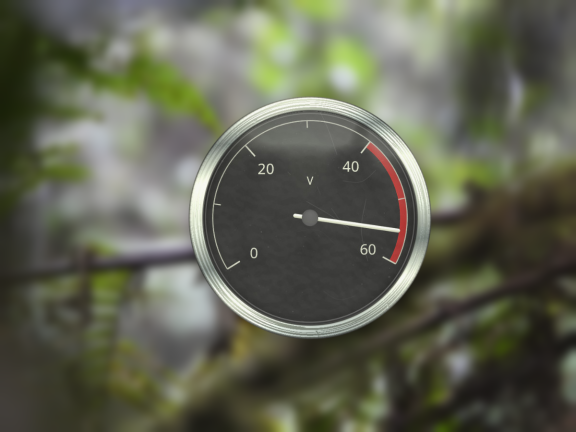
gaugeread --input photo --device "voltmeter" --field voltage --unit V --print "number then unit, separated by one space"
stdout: 55 V
